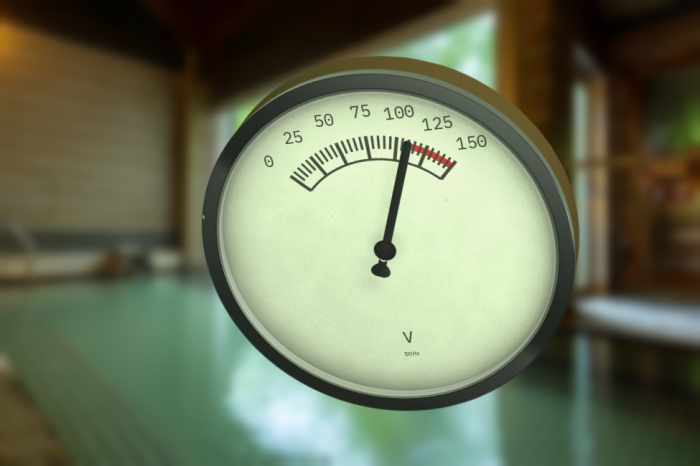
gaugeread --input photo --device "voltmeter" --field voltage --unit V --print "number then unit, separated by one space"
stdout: 110 V
